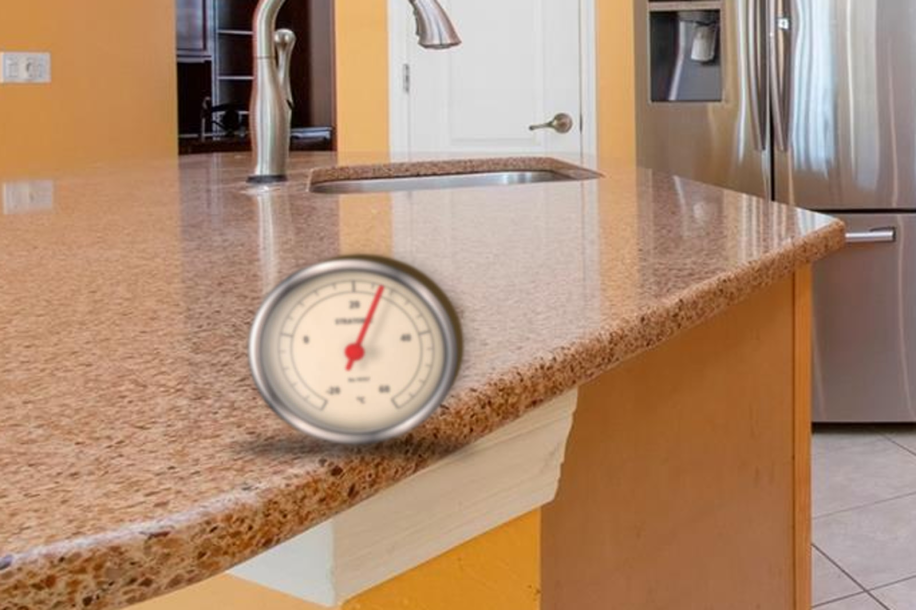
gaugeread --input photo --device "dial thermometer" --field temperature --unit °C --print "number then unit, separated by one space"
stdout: 26 °C
